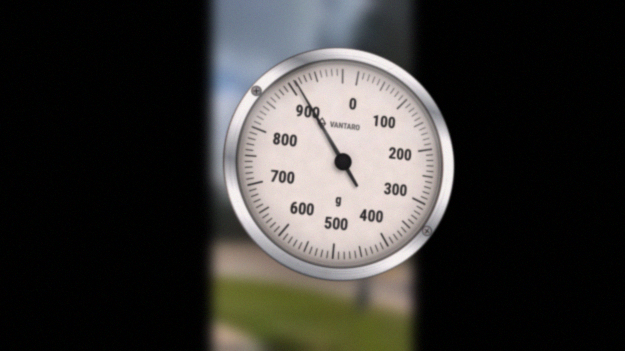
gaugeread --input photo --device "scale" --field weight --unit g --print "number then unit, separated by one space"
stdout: 910 g
